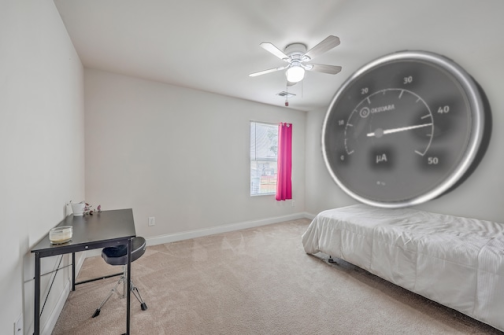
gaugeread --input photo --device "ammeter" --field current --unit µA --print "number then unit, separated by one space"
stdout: 42.5 µA
